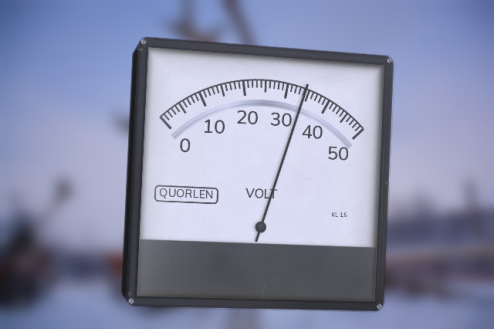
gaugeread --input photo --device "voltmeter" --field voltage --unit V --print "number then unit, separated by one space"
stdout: 34 V
